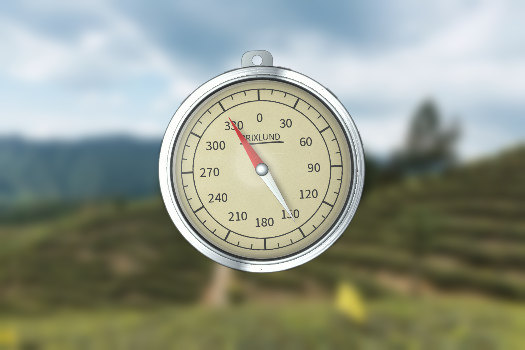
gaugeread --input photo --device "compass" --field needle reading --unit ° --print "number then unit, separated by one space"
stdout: 330 °
